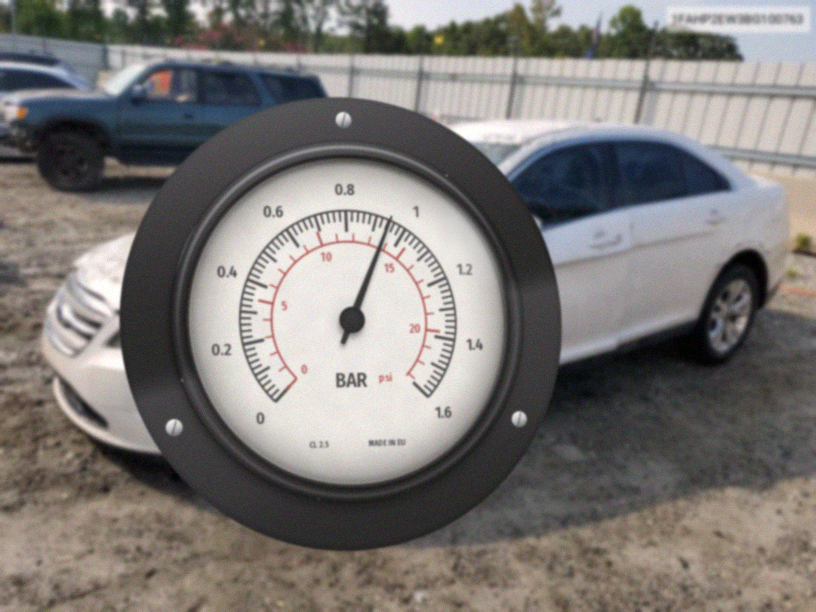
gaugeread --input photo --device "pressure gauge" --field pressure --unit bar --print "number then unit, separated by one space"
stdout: 0.94 bar
